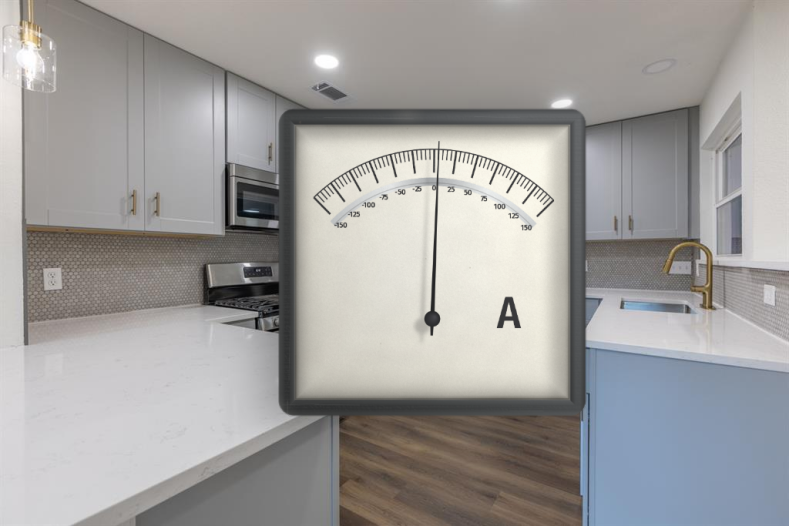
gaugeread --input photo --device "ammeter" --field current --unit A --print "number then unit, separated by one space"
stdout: 5 A
